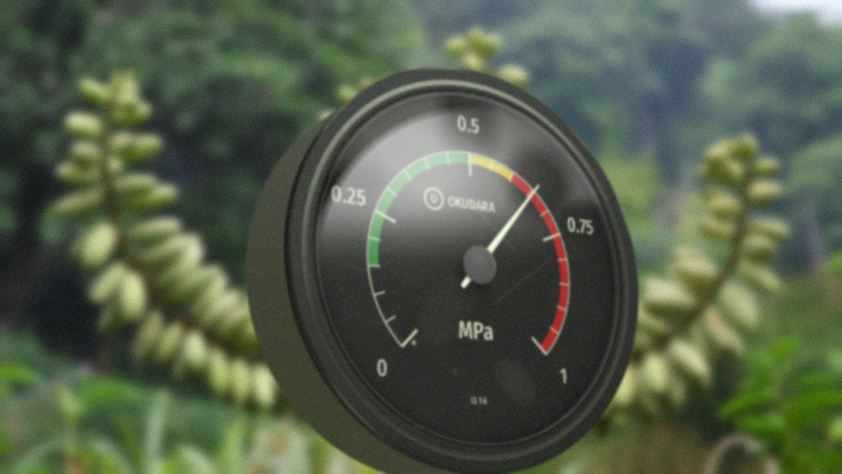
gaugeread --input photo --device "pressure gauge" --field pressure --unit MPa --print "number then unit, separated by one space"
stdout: 0.65 MPa
